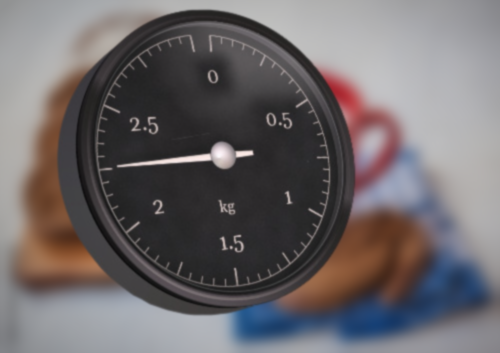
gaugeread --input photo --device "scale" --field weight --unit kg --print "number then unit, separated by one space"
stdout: 2.25 kg
